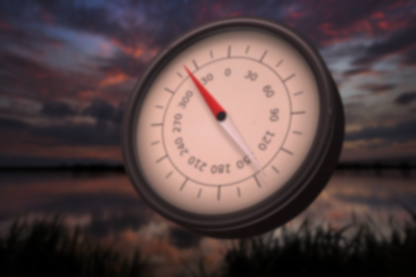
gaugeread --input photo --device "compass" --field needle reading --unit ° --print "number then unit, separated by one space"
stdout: 322.5 °
